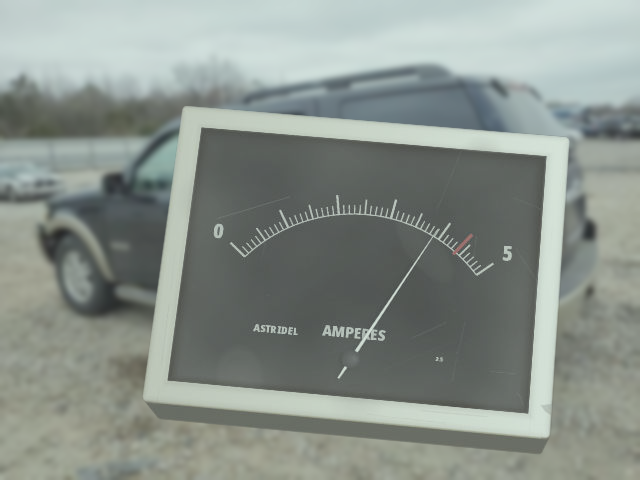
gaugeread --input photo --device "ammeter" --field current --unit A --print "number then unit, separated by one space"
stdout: 3.9 A
